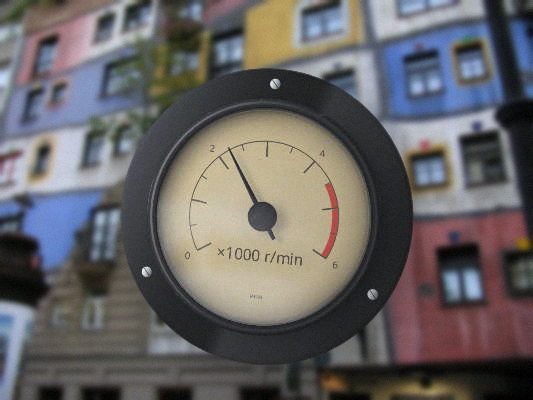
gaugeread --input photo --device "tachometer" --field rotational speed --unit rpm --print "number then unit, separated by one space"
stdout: 2250 rpm
